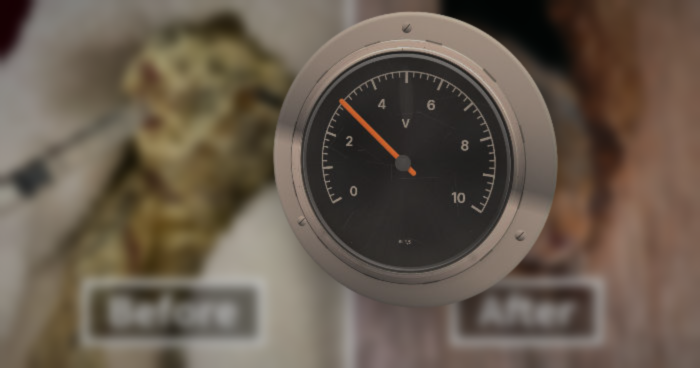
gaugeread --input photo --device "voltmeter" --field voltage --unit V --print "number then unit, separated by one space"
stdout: 3 V
